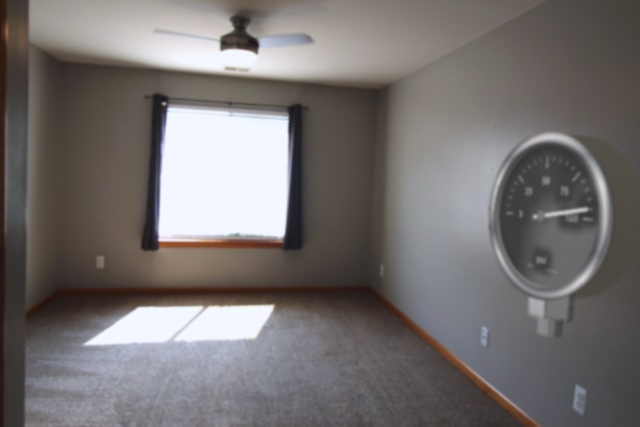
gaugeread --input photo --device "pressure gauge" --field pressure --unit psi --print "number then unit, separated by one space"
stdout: 95 psi
